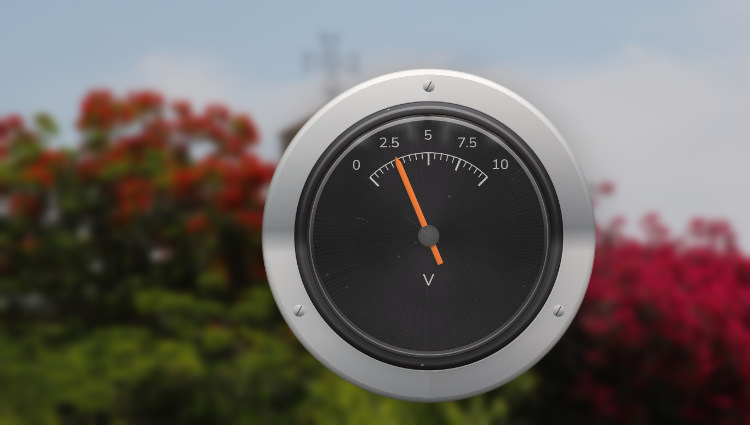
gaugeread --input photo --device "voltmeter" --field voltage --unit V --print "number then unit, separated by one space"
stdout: 2.5 V
